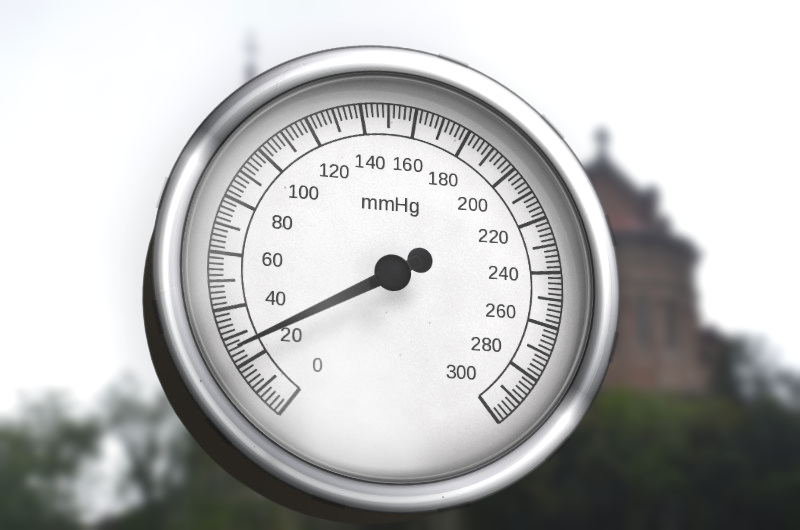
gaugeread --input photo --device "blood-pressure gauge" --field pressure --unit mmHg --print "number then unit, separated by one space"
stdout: 26 mmHg
